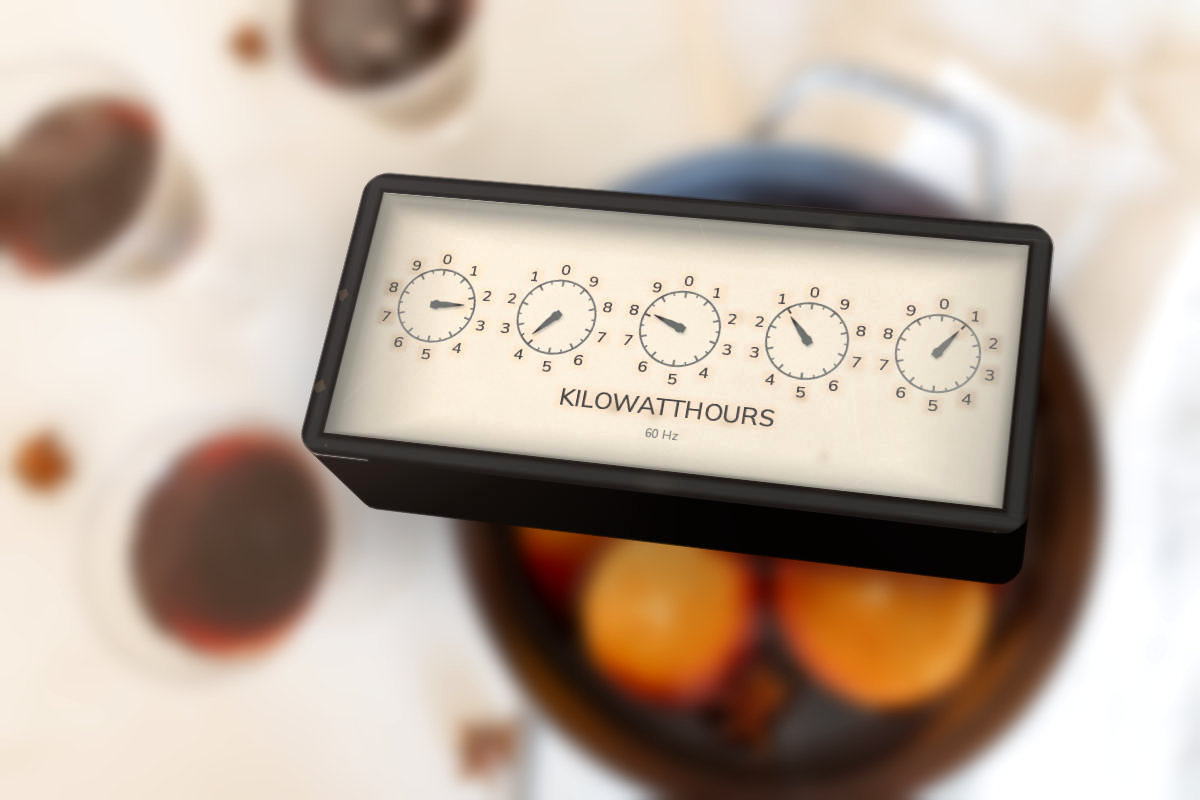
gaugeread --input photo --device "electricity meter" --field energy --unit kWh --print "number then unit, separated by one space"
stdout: 23811 kWh
